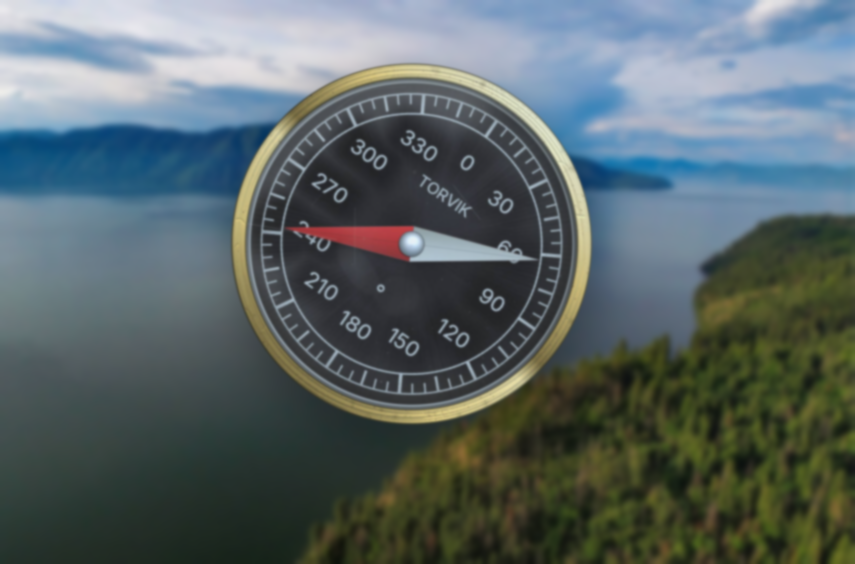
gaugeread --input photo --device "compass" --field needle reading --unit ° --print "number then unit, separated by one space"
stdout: 242.5 °
